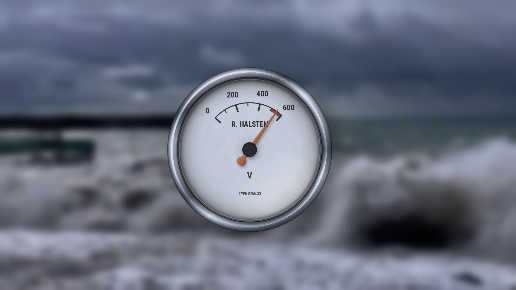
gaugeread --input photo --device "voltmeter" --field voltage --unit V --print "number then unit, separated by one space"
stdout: 550 V
